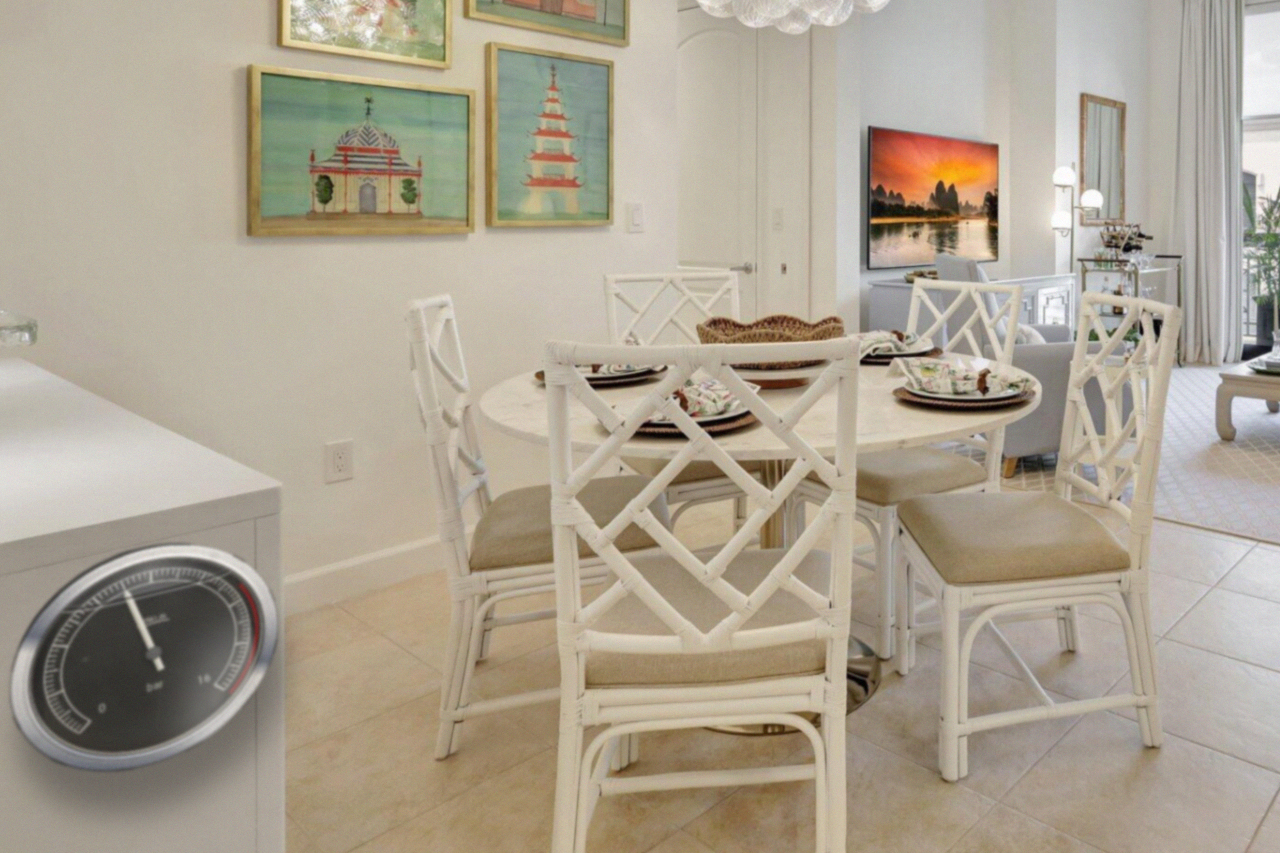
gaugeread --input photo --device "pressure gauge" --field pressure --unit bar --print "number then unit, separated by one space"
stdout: 7 bar
